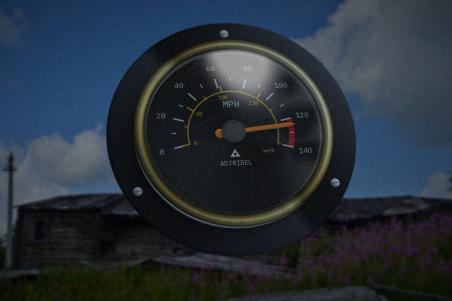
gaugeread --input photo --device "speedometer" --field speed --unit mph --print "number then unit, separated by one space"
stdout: 125 mph
